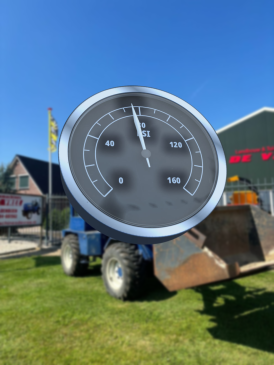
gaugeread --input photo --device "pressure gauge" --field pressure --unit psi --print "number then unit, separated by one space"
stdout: 75 psi
